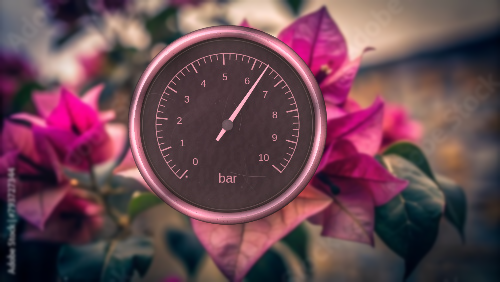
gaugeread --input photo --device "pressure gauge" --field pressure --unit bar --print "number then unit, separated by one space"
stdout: 6.4 bar
